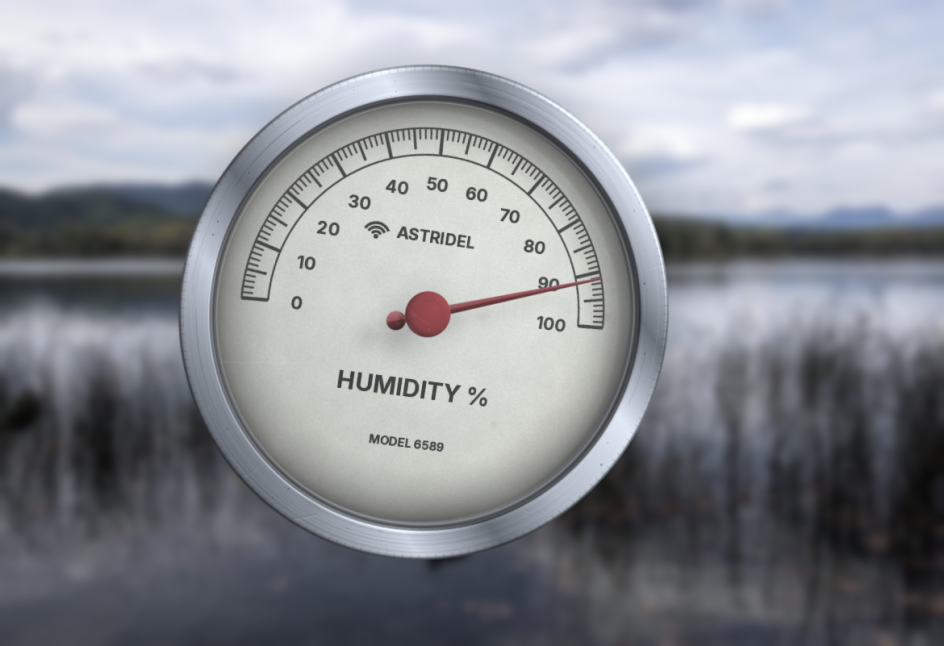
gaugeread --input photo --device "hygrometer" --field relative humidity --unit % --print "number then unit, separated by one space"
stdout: 91 %
